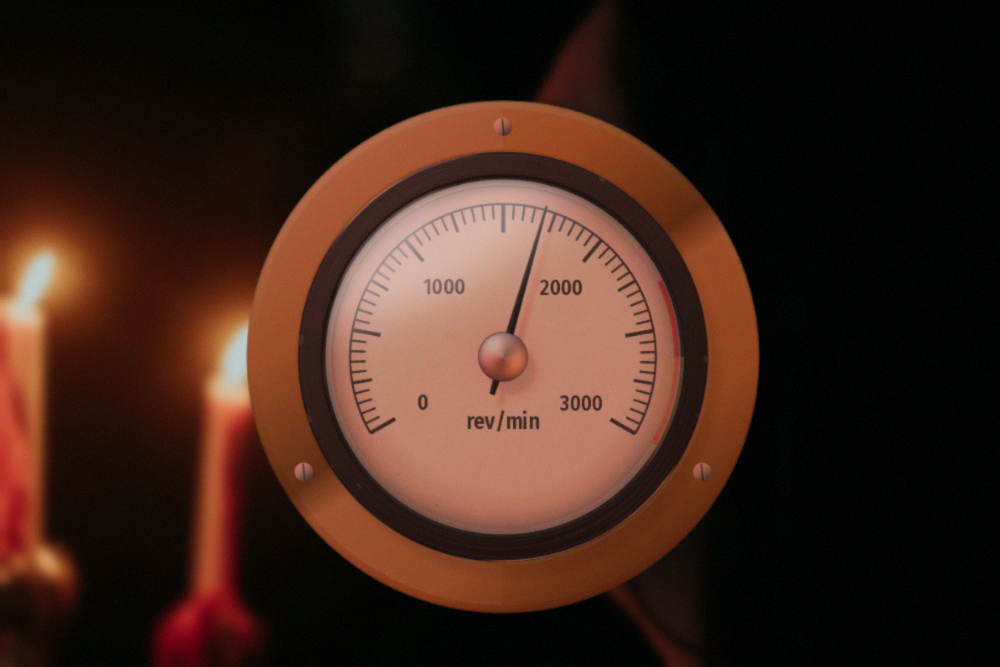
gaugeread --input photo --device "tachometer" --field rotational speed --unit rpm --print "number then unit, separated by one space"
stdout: 1700 rpm
